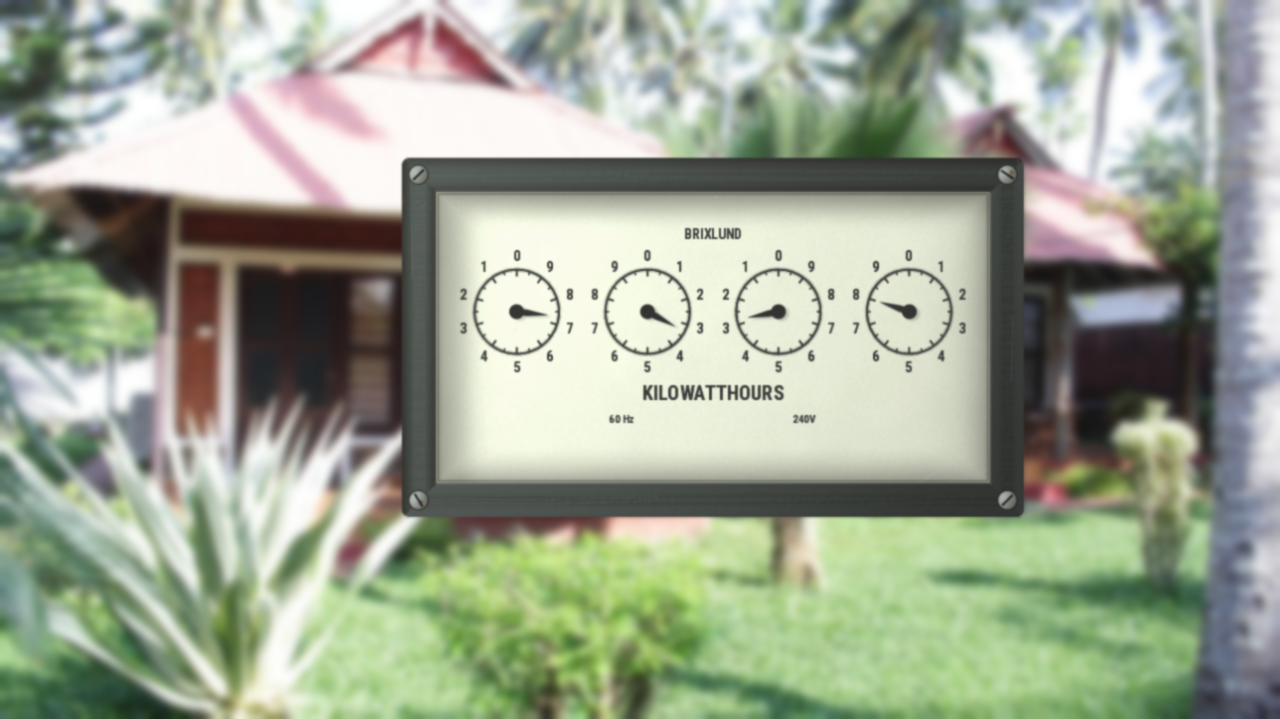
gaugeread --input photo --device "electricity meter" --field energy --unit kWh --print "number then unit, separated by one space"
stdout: 7328 kWh
